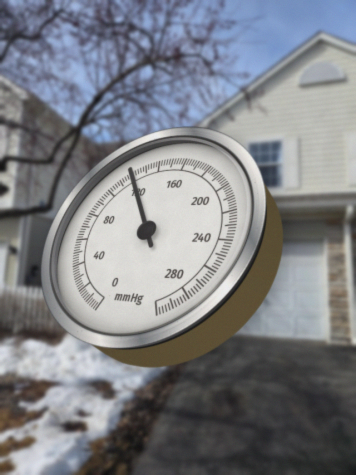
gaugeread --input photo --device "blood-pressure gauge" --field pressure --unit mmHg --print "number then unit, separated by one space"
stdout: 120 mmHg
